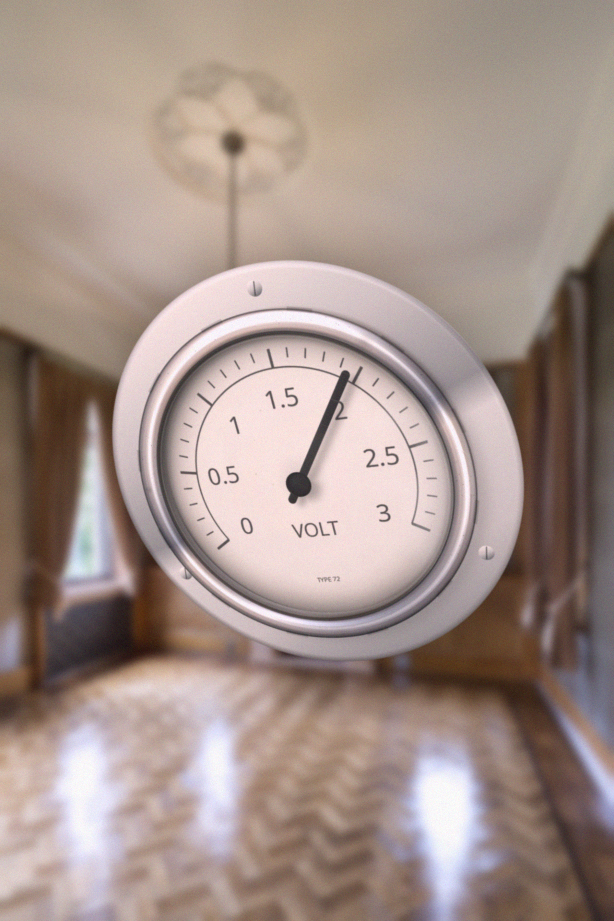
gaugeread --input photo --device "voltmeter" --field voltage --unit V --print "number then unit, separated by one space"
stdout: 1.95 V
